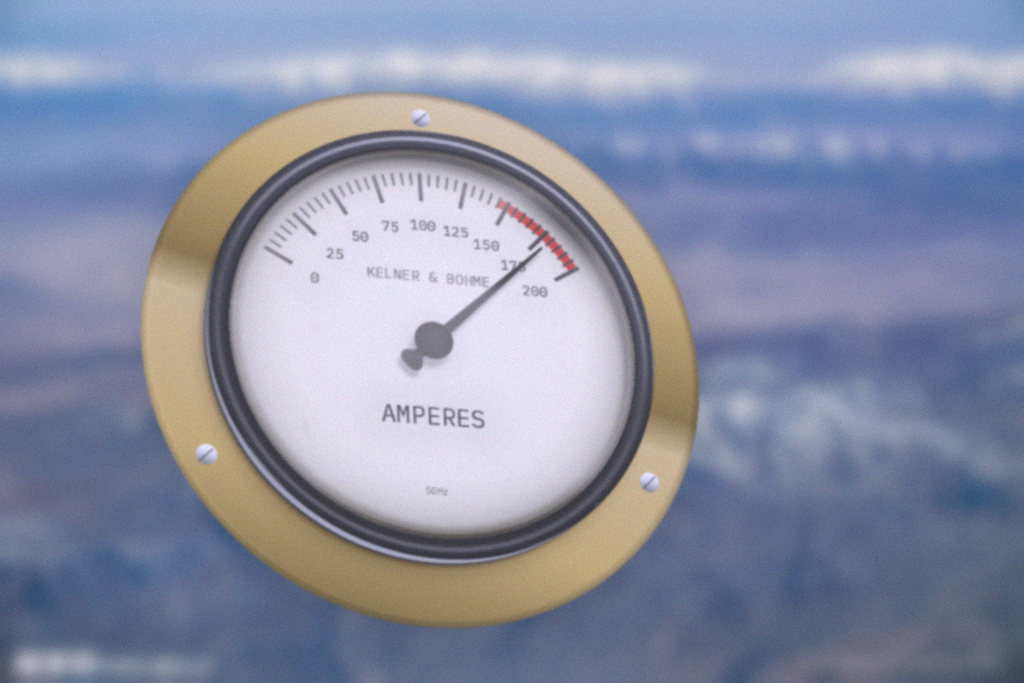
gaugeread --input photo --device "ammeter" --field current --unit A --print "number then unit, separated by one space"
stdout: 180 A
